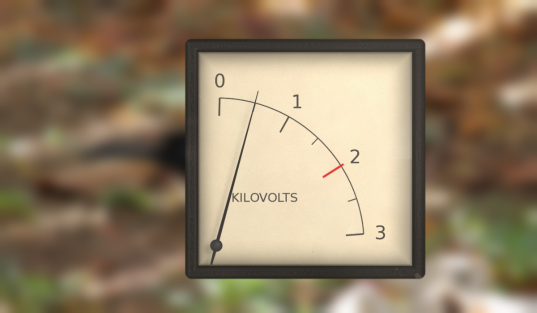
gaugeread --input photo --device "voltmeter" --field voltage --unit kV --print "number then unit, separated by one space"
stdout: 0.5 kV
